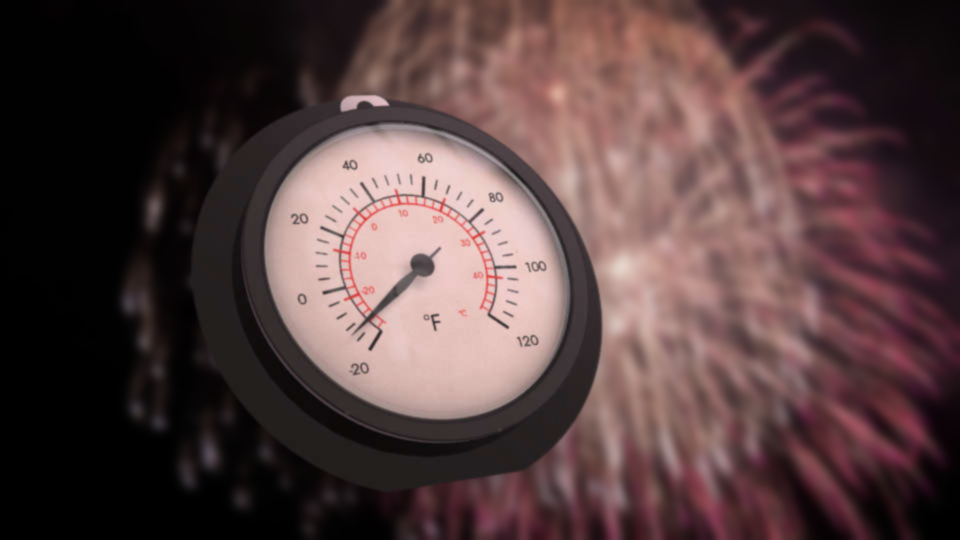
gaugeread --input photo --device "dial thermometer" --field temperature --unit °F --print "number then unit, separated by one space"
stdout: -14 °F
